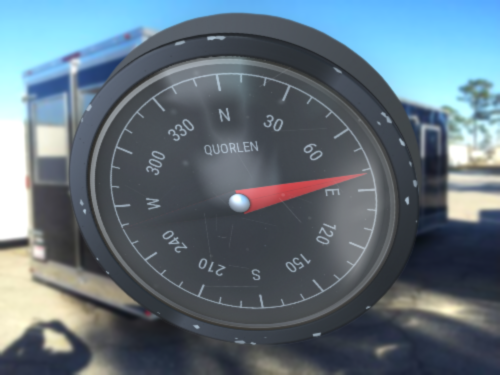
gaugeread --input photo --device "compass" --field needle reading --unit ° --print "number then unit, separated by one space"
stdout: 80 °
